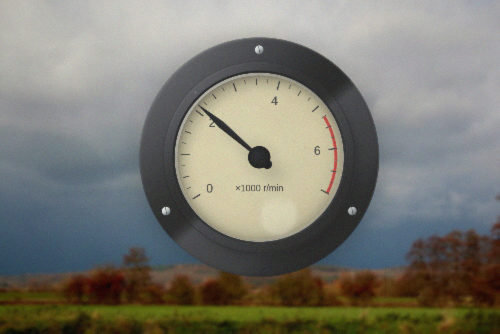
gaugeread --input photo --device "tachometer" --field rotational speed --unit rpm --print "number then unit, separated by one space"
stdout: 2125 rpm
